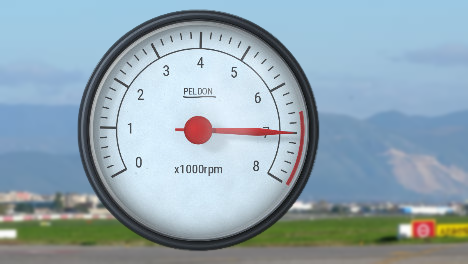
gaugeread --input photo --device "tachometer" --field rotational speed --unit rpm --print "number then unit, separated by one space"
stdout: 7000 rpm
